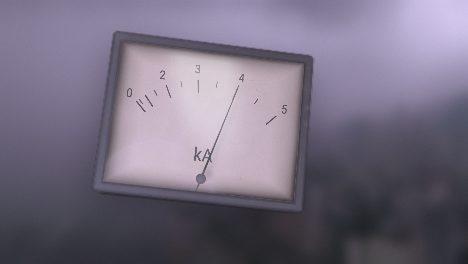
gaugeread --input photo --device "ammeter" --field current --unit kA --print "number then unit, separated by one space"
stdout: 4 kA
